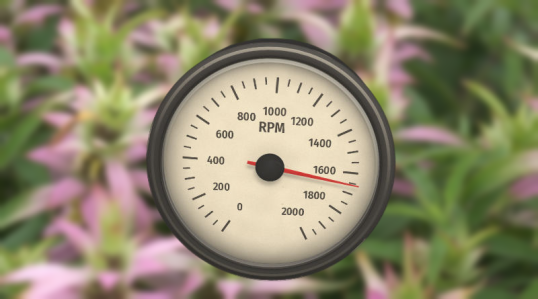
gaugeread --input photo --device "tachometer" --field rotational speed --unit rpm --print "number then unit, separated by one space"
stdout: 1650 rpm
